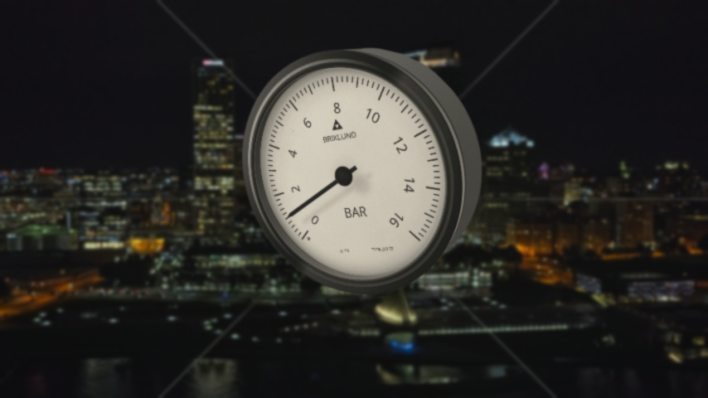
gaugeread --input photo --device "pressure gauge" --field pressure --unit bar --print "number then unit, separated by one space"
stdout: 1 bar
